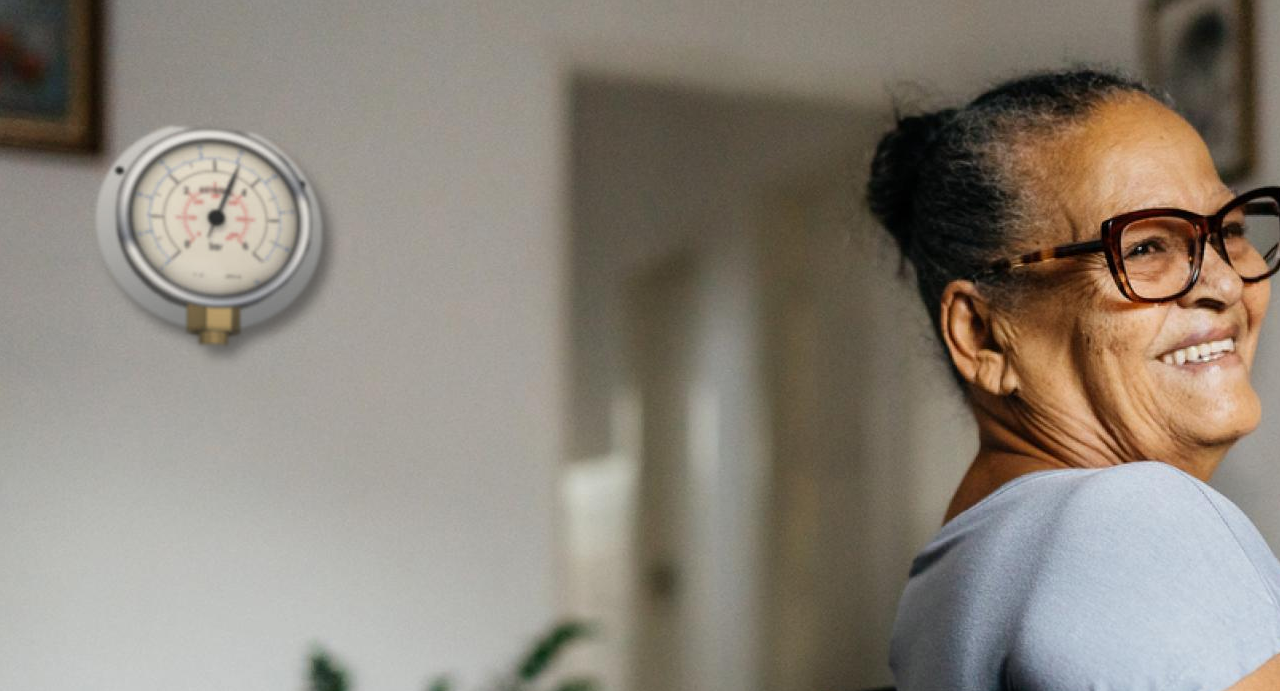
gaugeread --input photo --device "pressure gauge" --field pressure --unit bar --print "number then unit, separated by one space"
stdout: 3.5 bar
